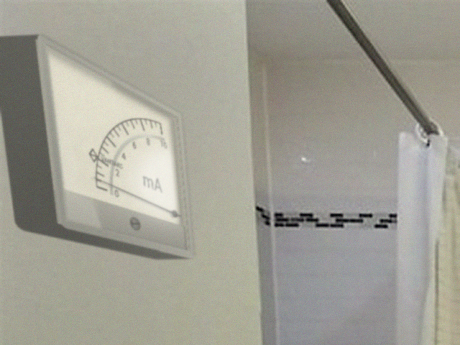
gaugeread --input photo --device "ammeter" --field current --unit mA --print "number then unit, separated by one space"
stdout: 0.5 mA
